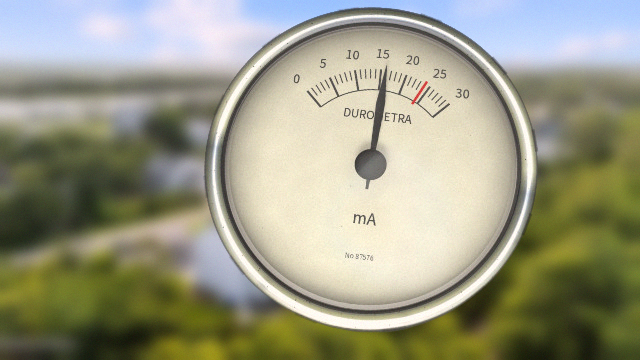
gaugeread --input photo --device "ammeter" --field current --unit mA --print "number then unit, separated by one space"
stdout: 16 mA
